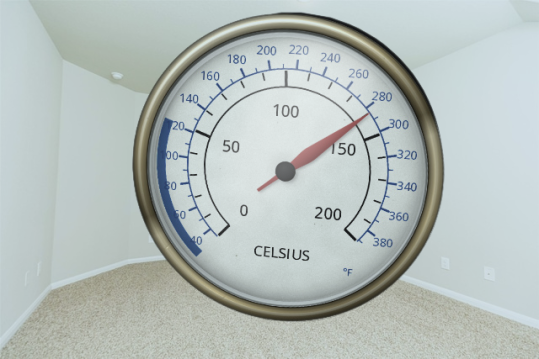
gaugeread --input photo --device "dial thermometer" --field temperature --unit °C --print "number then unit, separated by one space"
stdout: 140 °C
